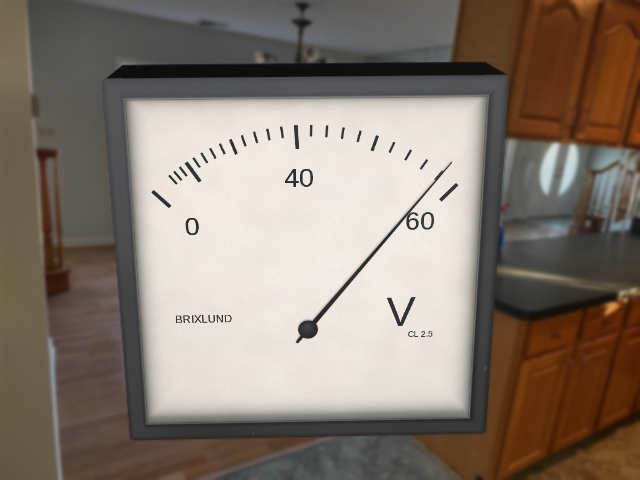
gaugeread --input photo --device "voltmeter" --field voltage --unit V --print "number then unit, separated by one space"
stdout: 58 V
